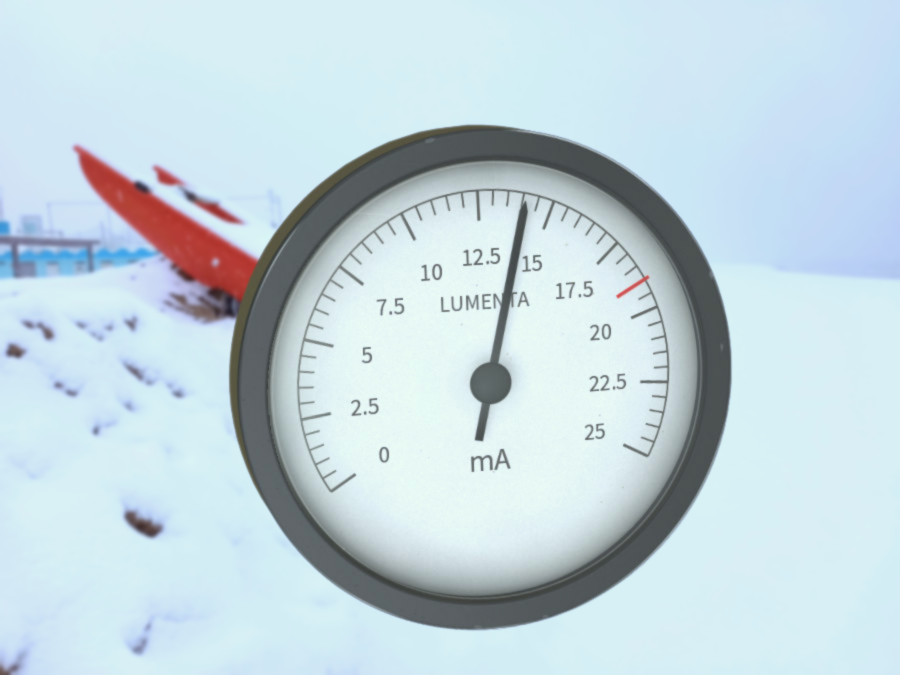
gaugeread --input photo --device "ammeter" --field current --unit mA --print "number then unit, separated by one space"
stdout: 14 mA
